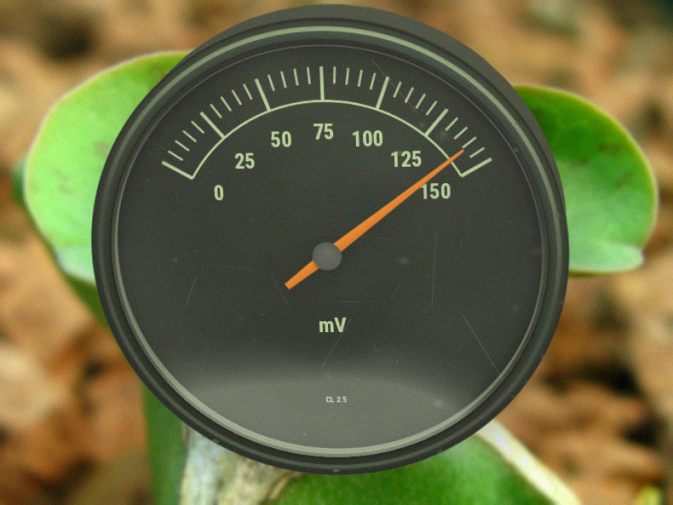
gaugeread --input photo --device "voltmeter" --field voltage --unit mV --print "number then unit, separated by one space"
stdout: 140 mV
